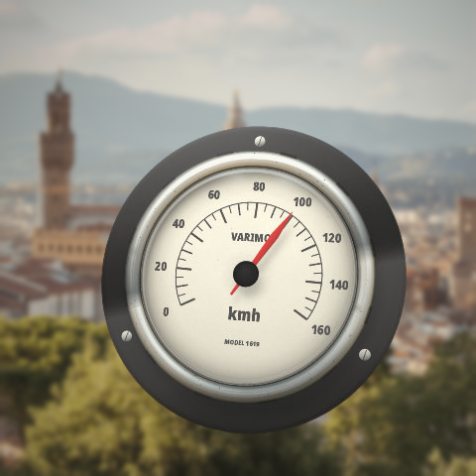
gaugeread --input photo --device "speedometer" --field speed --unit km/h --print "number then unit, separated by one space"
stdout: 100 km/h
